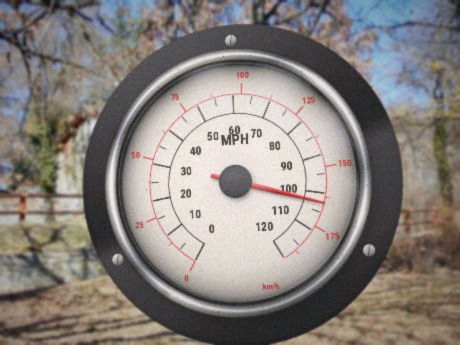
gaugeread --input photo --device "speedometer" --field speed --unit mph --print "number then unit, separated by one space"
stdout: 102.5 mph
